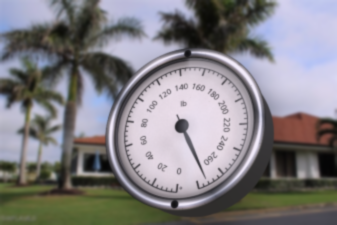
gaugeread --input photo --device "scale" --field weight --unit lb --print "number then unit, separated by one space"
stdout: 272 lb
